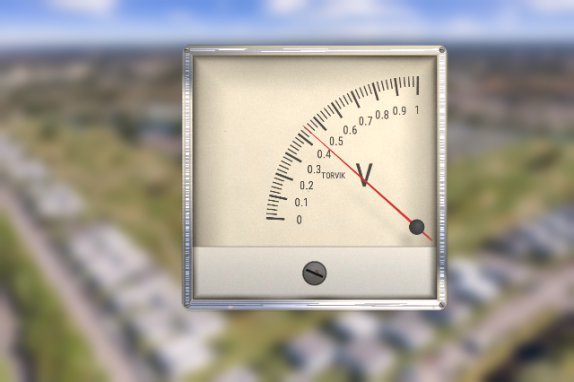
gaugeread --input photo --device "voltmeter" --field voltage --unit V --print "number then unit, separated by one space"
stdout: 0.44 V
